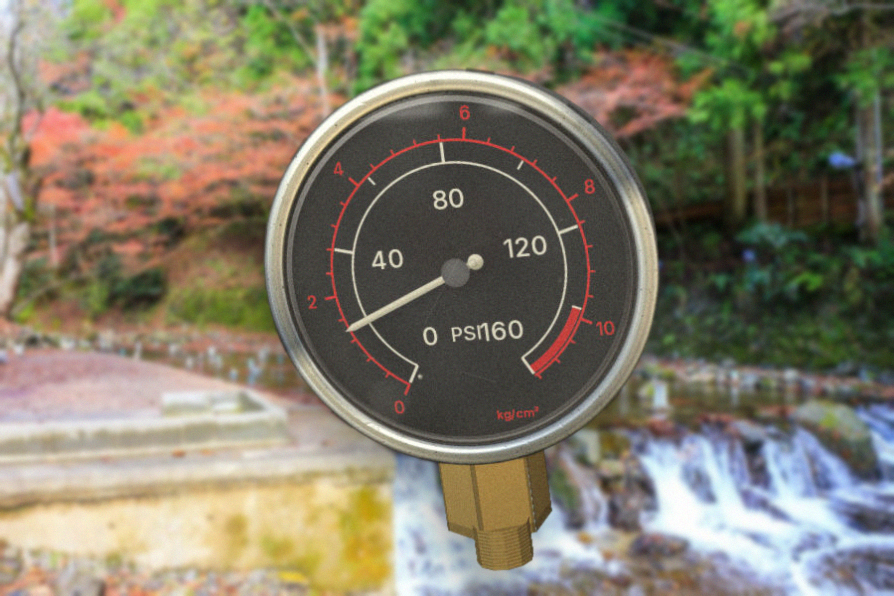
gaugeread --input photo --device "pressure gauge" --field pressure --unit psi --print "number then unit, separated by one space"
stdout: 20 psi
